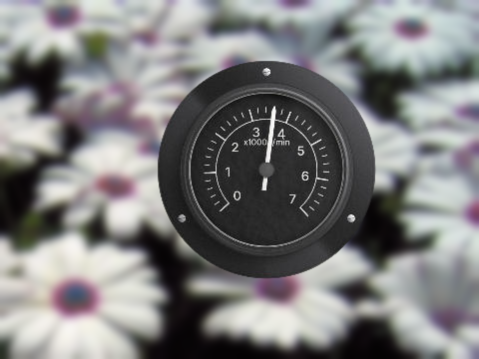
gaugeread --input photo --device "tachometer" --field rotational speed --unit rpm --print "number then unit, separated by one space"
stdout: 3600 rpm
